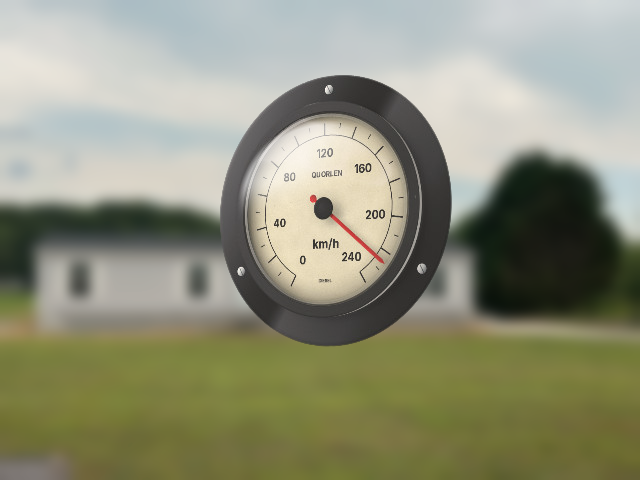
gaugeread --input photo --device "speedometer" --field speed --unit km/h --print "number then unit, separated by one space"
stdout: 225 km/h
